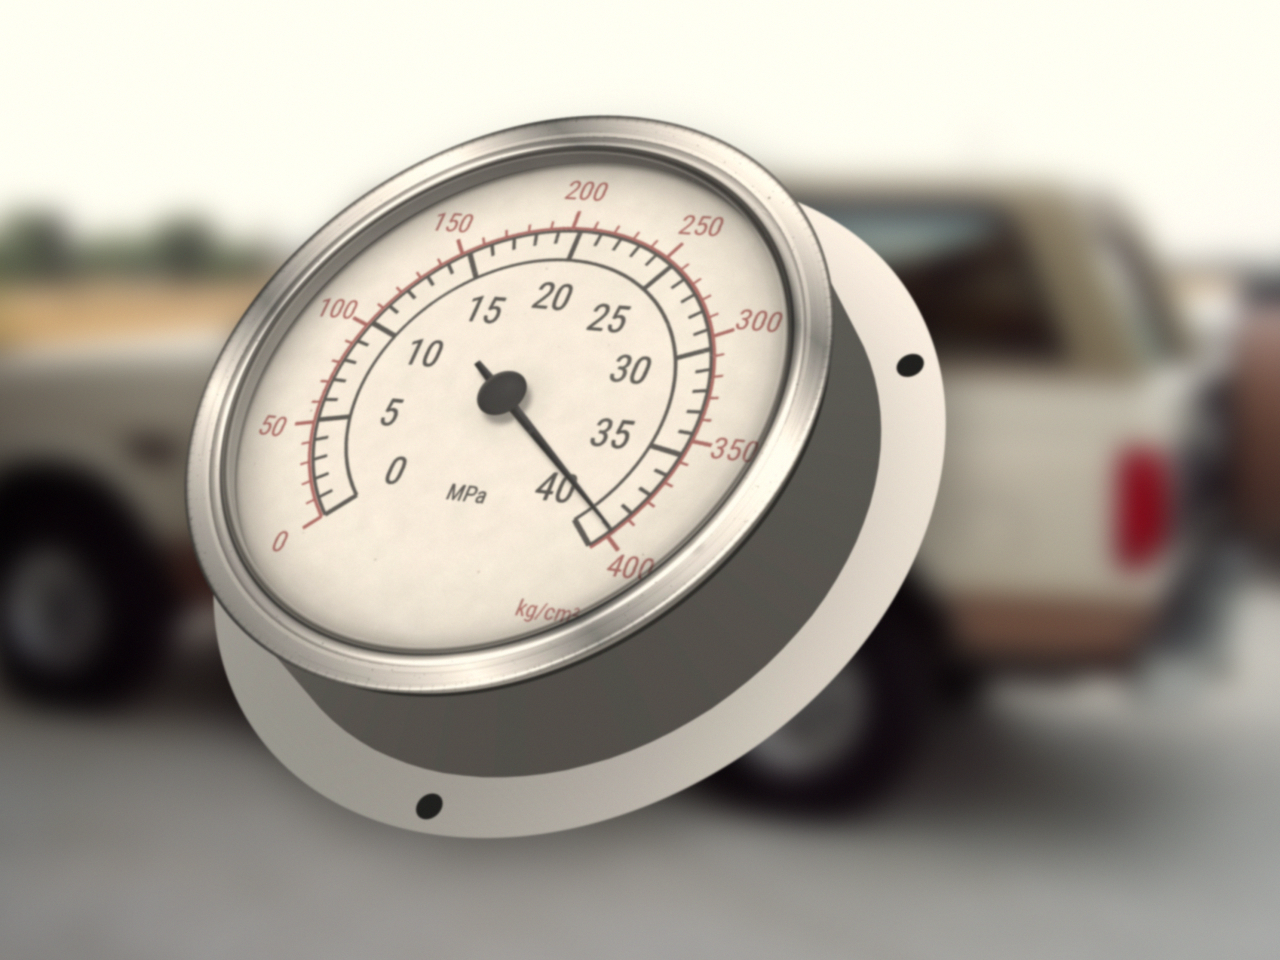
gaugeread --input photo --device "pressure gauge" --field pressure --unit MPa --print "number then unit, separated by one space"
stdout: 39 MPa
